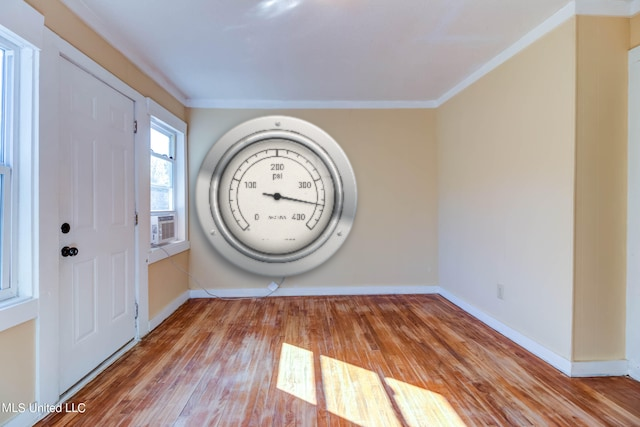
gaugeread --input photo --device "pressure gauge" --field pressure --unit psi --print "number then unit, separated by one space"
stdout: 350 psi
